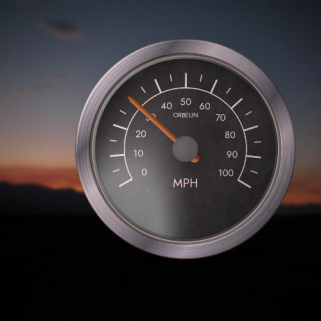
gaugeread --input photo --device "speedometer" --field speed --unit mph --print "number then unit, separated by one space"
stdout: 30 mph
